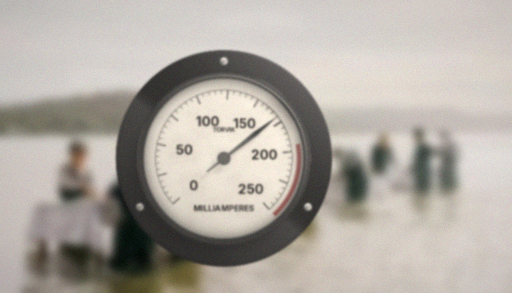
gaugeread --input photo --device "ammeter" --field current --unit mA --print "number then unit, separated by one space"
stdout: 170 mA
